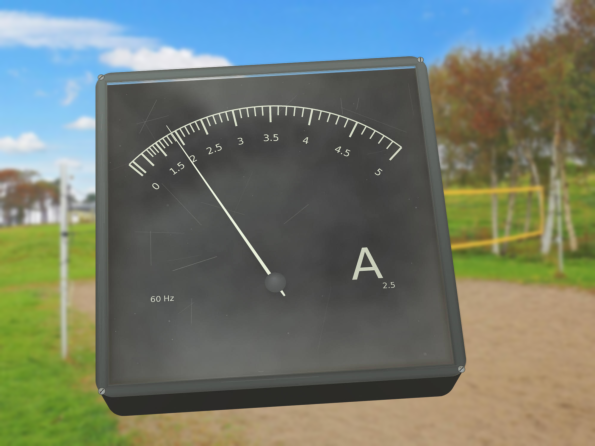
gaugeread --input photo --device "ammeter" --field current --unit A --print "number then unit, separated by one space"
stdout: 1.9 A
